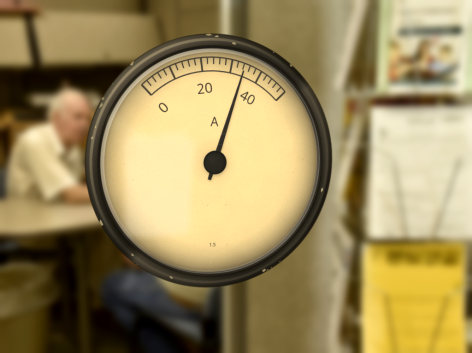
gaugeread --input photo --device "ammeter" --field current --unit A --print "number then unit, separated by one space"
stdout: 34 A
